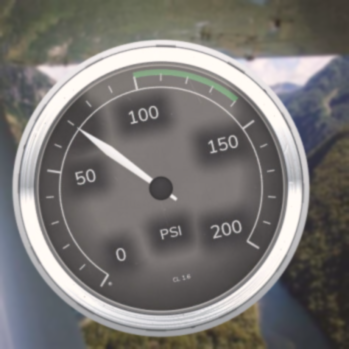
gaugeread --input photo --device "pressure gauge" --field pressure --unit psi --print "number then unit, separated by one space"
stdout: 70 psi
